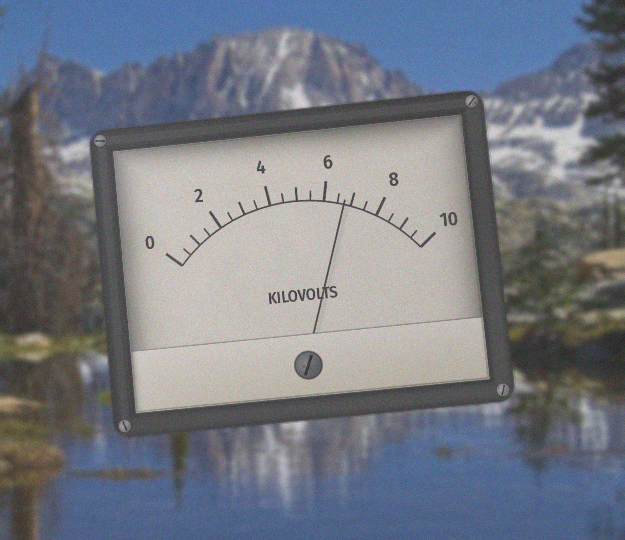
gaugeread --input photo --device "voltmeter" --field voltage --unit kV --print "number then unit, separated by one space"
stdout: 6.75 kV
